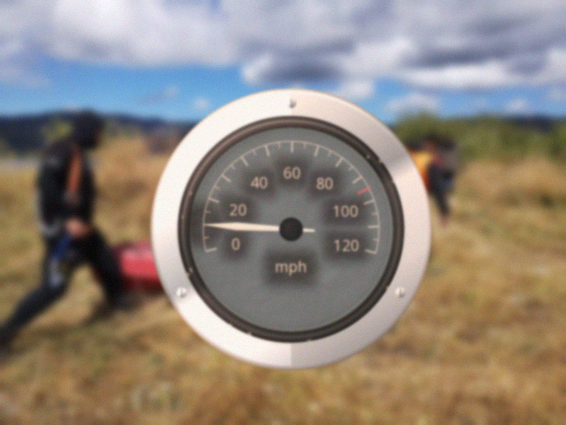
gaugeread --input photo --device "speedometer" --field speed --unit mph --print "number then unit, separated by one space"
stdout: 10 mph
